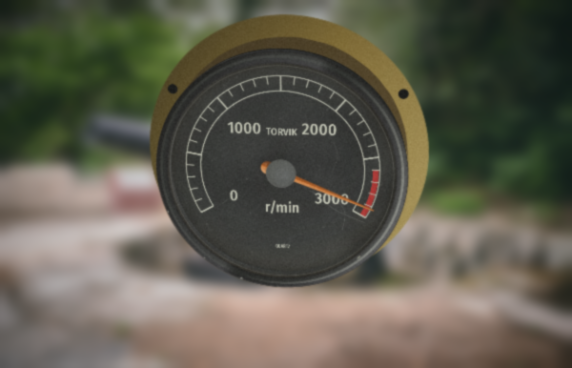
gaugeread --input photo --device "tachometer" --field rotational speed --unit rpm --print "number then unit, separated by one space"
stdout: 2900 rpm
